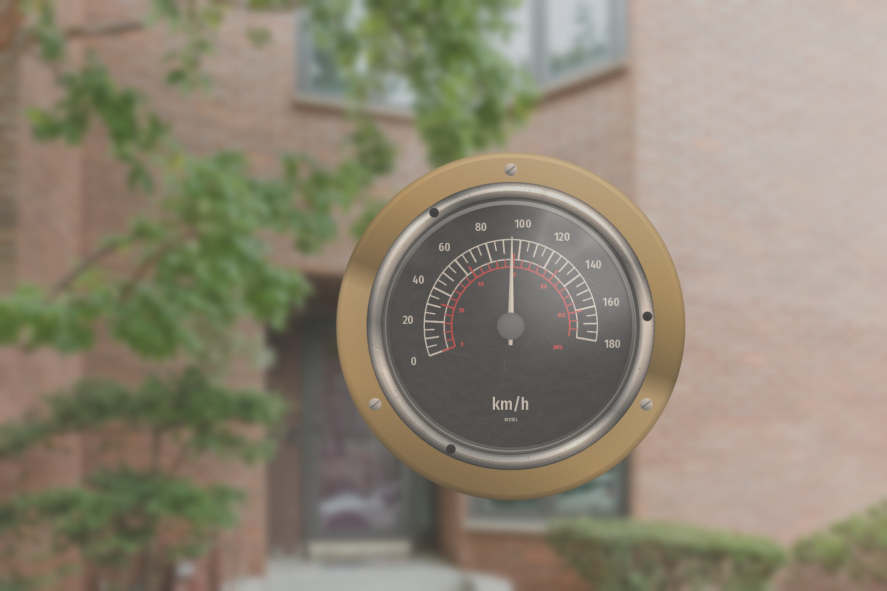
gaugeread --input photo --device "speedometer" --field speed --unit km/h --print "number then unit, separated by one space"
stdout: 95 km/h
